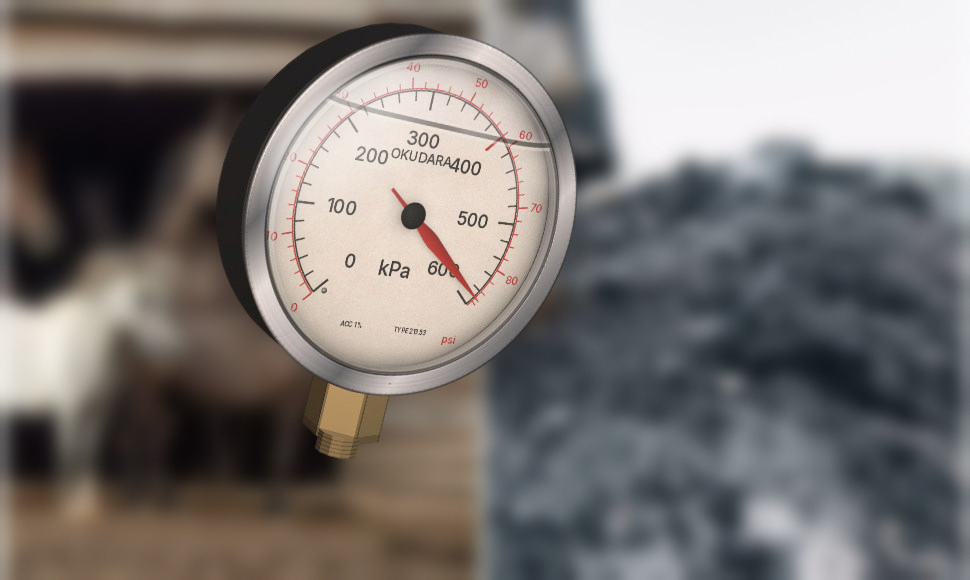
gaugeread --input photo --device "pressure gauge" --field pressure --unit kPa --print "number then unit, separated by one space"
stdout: 590 kPa
